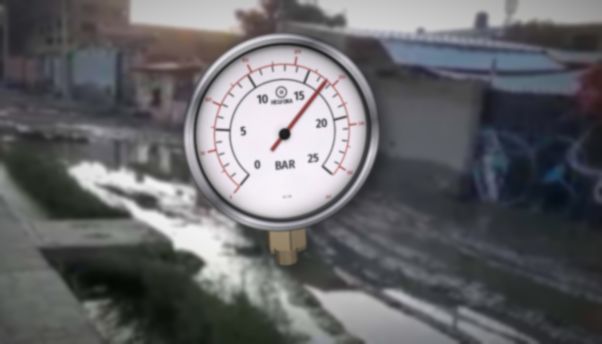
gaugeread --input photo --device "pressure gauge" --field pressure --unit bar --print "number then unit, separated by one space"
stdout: 16.5 bar
